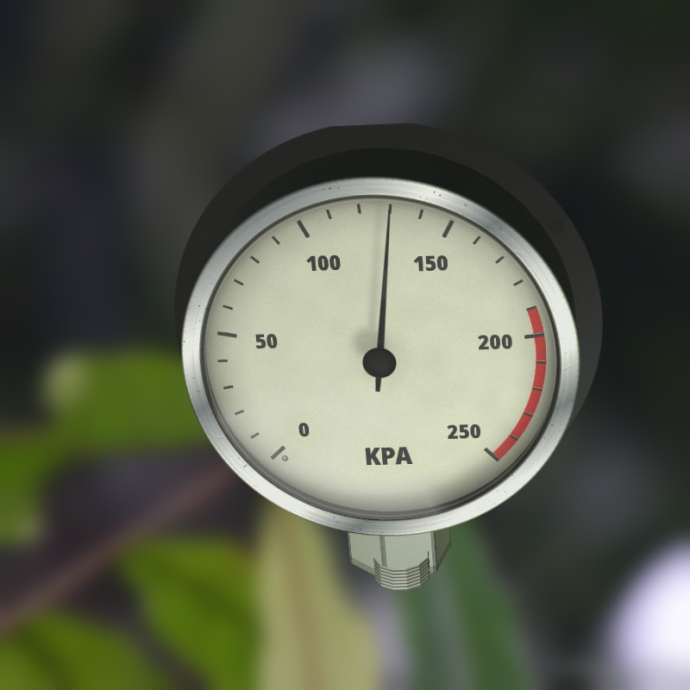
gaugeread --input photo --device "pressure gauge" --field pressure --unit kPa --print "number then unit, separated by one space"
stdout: 130 kPa
